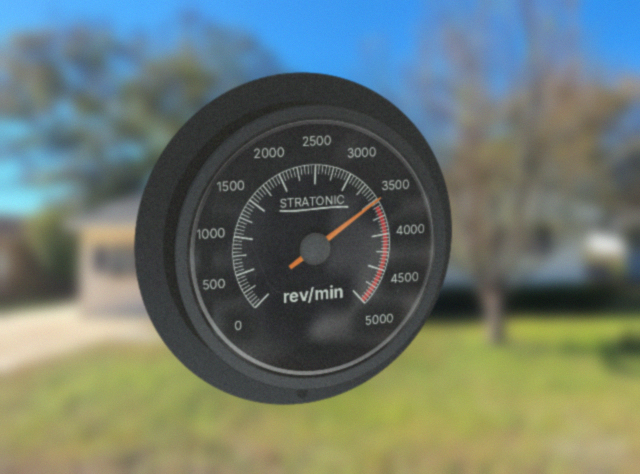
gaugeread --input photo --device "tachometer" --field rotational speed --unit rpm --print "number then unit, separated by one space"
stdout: 3500 rpm
